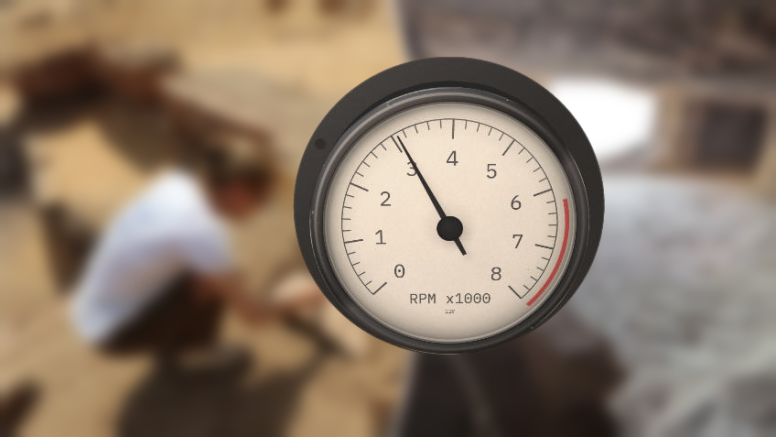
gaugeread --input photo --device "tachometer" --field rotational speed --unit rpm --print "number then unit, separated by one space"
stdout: 3100 rpm
